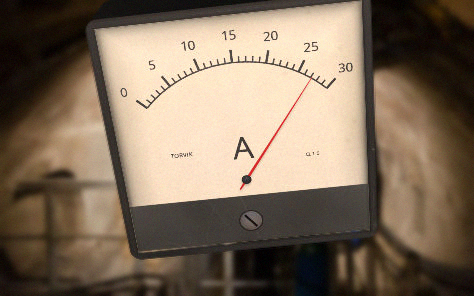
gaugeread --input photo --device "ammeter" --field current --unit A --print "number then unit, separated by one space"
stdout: 27 A
